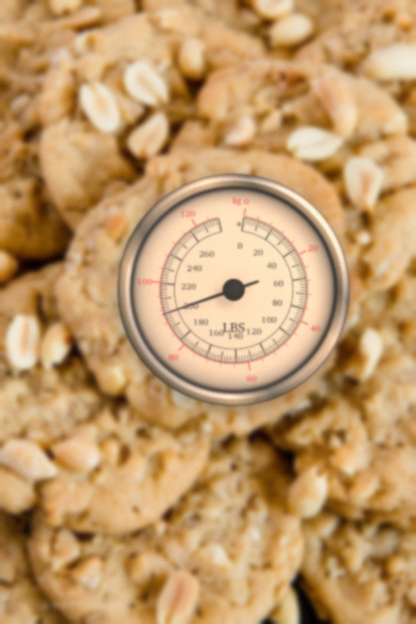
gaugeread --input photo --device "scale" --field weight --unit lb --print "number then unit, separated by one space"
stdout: 200 lb
